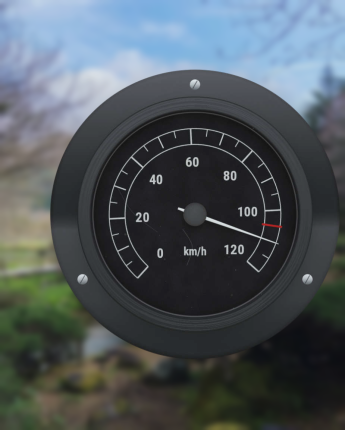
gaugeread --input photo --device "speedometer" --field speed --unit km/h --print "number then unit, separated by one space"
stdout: 110 km/h
